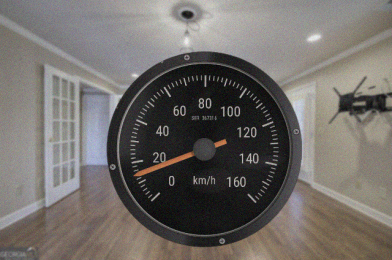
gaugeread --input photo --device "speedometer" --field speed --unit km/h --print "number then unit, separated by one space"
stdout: 14 km/h
